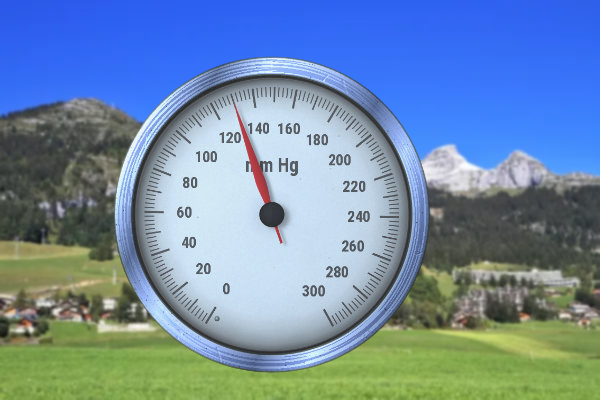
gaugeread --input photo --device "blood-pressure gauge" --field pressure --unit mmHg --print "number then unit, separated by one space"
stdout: 130 mmHg
